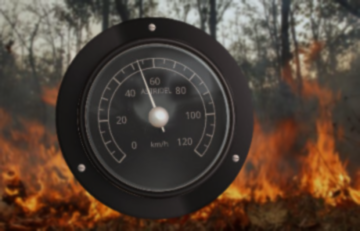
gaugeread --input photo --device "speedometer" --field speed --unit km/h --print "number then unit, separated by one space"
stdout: 52.5 km/h
